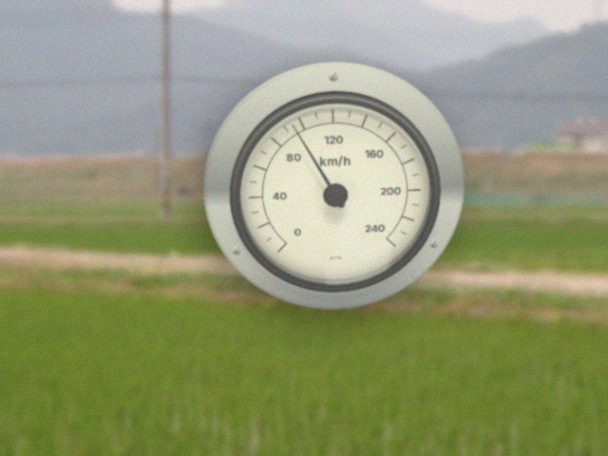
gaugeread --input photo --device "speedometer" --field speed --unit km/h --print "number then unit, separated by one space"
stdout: 95 km/h
